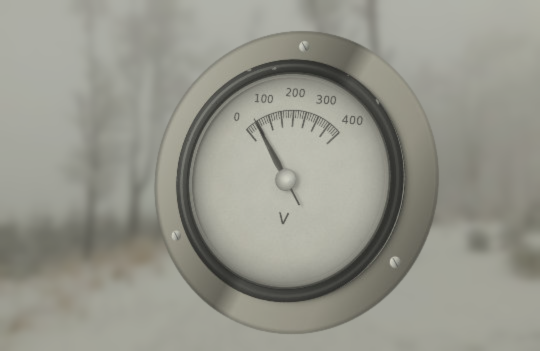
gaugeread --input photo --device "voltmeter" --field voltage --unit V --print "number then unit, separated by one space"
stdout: 50 V
